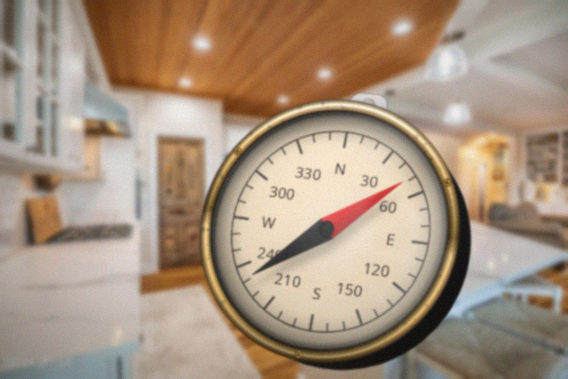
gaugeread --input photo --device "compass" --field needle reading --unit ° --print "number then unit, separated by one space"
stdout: 50 °
